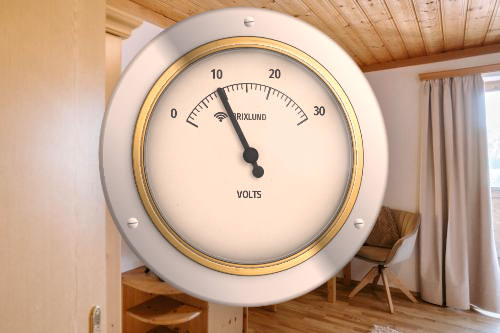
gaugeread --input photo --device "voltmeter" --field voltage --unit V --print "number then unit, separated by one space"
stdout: 9 V
